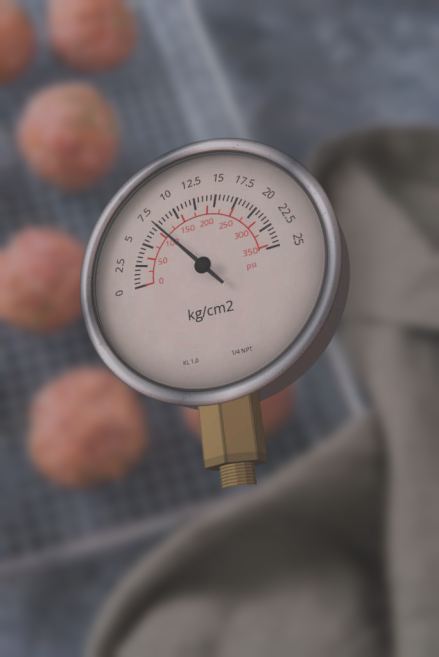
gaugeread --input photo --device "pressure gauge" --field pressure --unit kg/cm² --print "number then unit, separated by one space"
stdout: 7.5 kg/cm²
